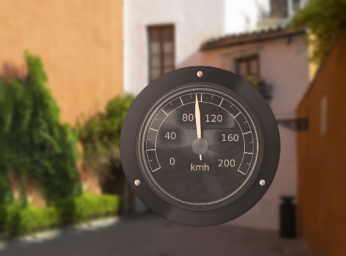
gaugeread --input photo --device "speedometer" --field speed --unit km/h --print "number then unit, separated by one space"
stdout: 95 km/h
